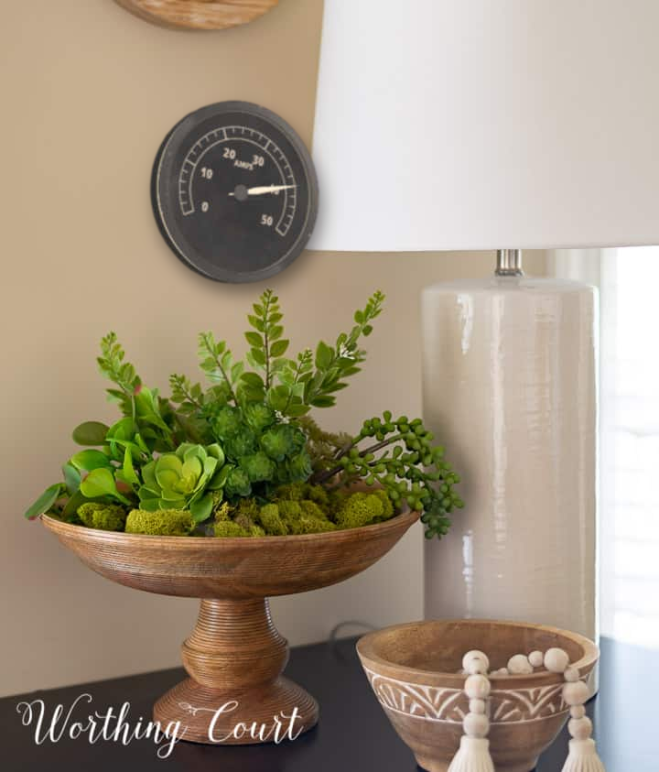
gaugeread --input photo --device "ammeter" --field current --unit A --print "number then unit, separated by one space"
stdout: 40 A
